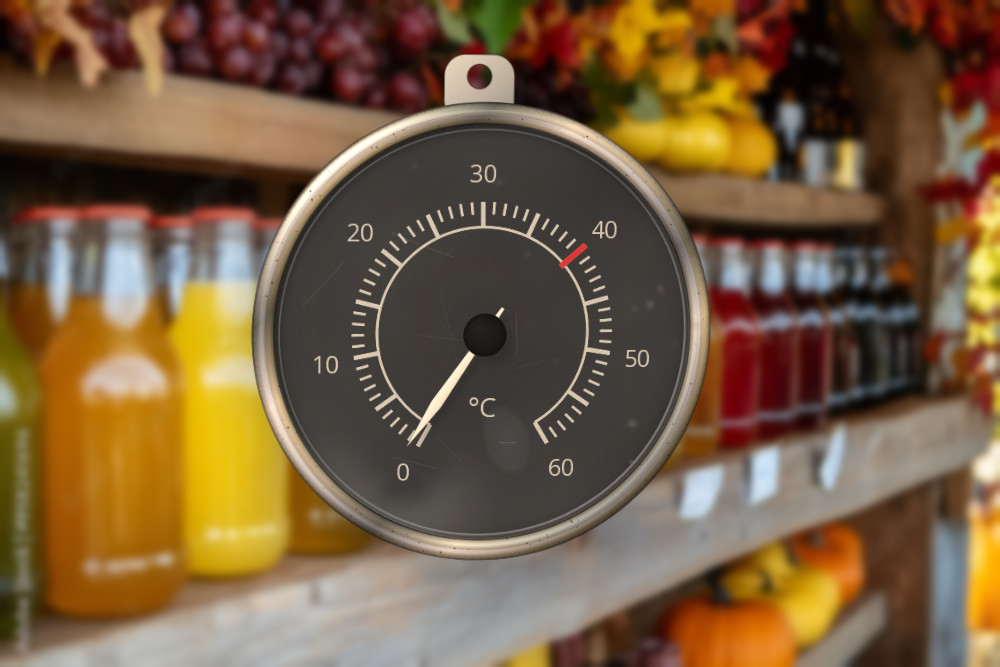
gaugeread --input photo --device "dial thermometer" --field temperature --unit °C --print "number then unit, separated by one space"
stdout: 1 °C
